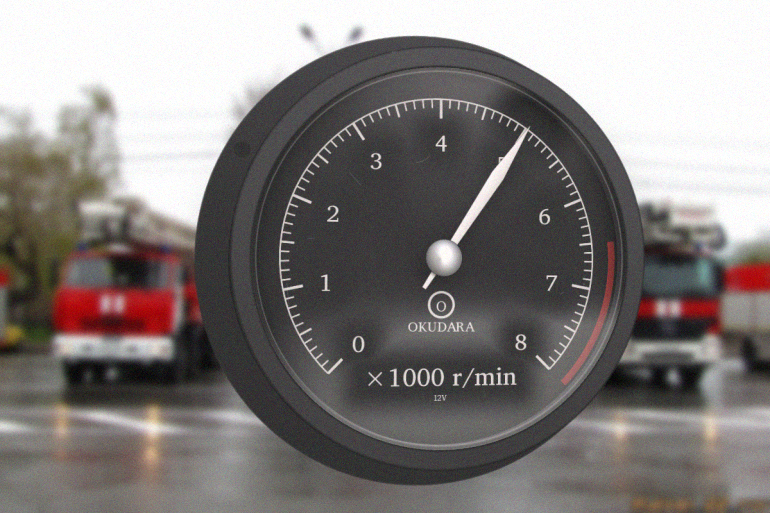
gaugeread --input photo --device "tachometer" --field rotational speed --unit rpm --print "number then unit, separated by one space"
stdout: 5000 rpm
